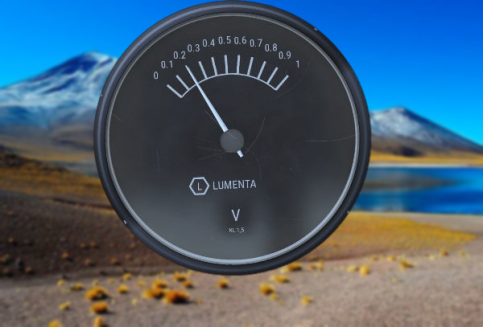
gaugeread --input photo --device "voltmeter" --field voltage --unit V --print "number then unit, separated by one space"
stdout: 0.2 V
